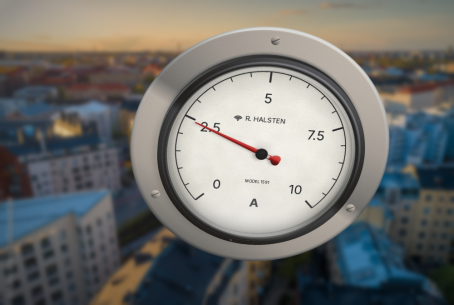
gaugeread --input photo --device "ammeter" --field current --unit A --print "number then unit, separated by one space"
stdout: 2.5 A
